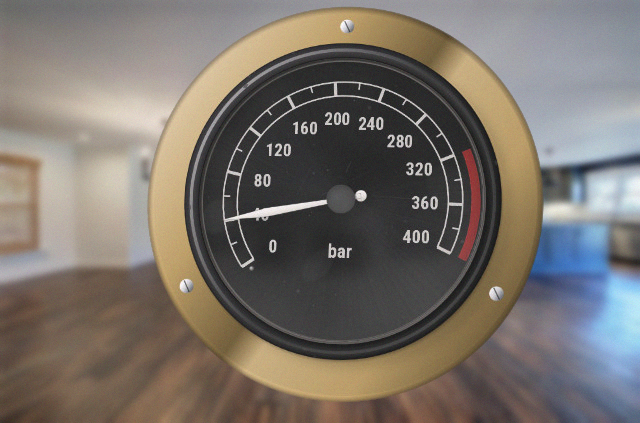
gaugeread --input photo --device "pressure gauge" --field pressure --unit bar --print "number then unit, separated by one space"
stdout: 40 bar
